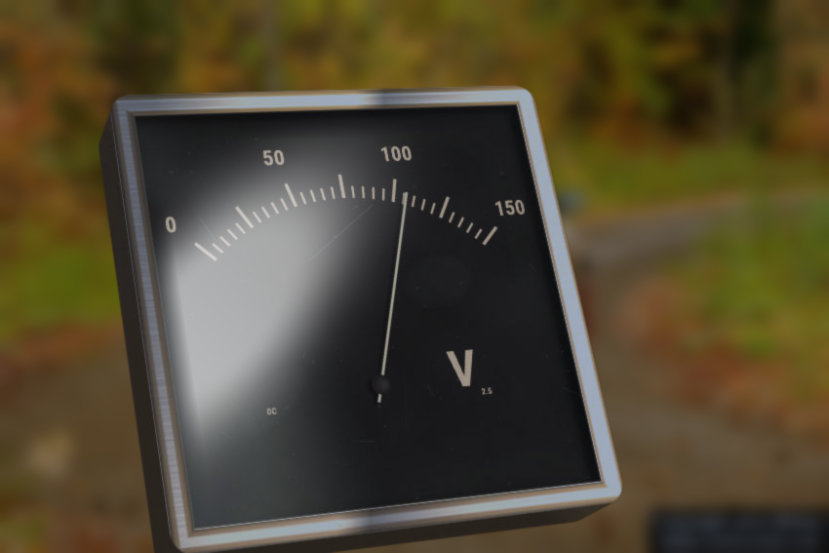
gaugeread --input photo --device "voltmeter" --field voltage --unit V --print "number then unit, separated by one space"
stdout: 105 V
